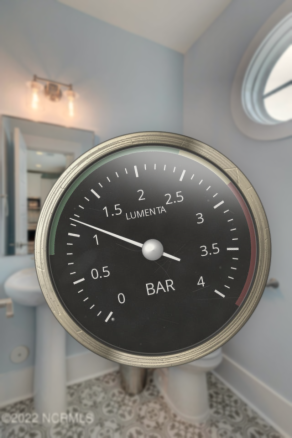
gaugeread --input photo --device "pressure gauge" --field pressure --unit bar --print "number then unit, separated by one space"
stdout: 1.15 bar
